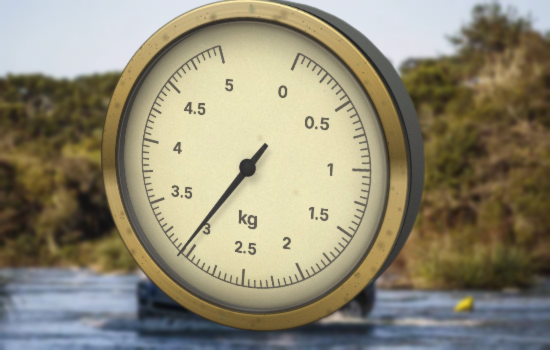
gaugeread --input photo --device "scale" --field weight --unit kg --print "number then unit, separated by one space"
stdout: 3.05 kg
